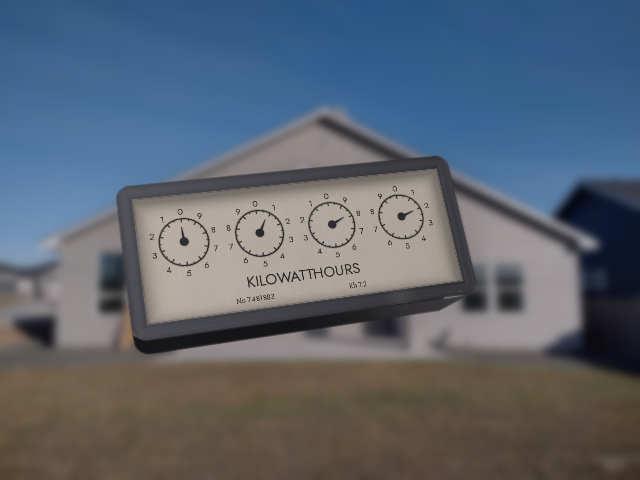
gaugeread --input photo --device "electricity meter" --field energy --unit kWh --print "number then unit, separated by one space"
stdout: 82 kWh
